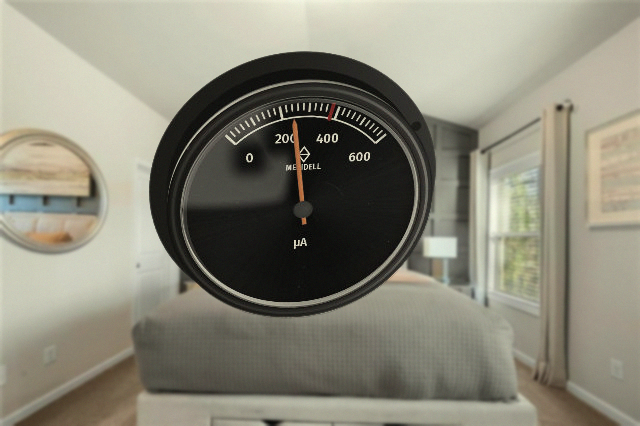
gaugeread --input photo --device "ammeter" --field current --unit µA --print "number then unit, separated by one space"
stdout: 240 µA
